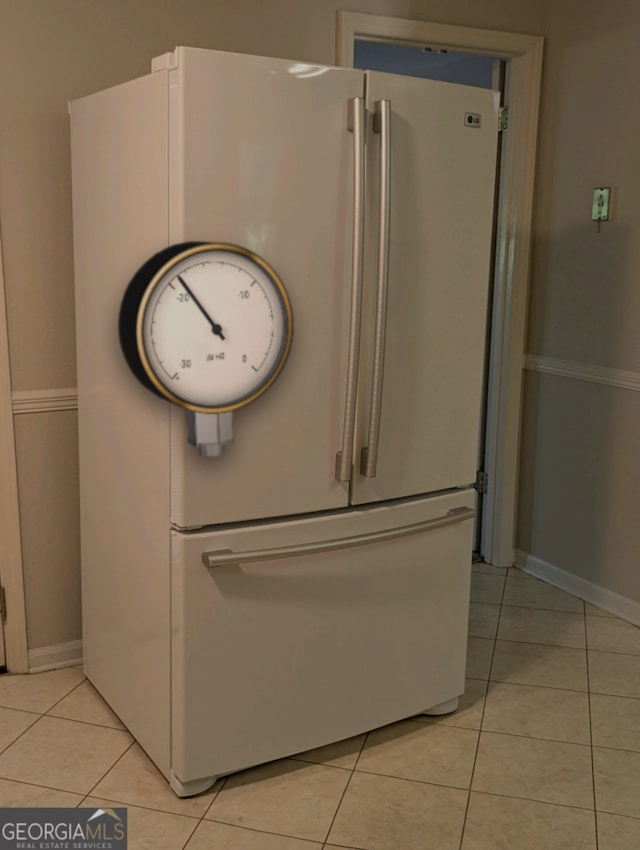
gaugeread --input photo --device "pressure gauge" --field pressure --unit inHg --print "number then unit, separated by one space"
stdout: -19 inHg
